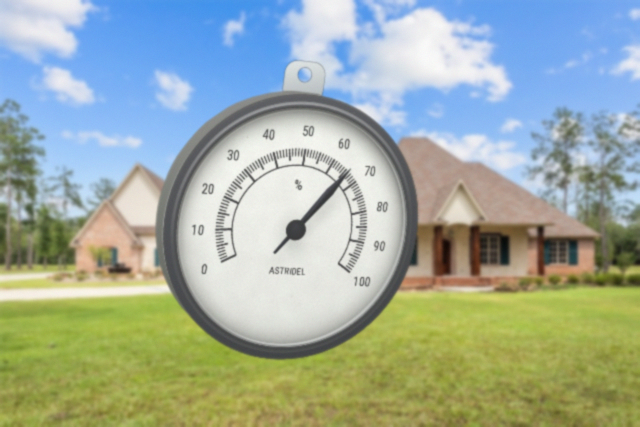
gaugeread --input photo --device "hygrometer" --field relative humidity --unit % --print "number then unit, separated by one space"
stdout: 65 %
